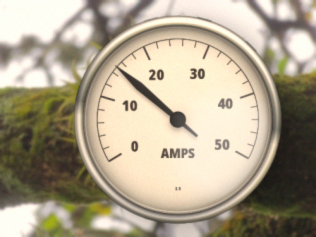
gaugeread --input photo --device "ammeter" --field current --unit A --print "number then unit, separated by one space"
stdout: 15 A
